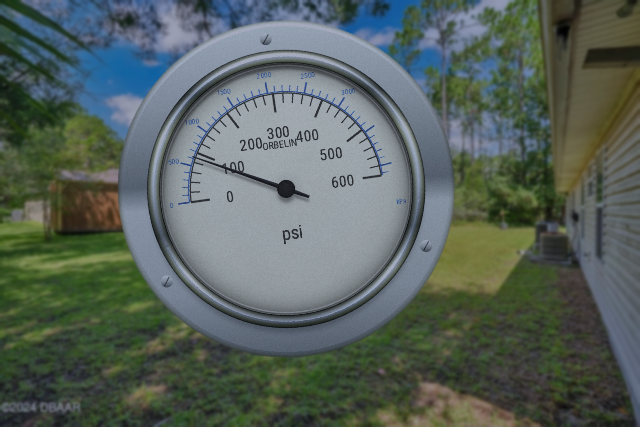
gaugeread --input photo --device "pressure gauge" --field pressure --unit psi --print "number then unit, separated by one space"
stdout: 90 psi
